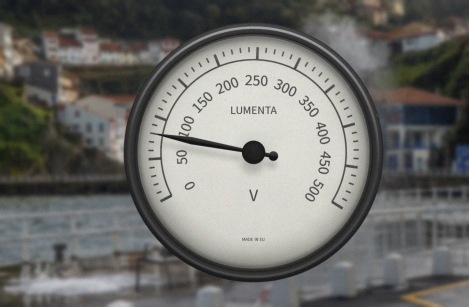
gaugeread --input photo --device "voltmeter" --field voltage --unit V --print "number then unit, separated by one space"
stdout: 80 V
